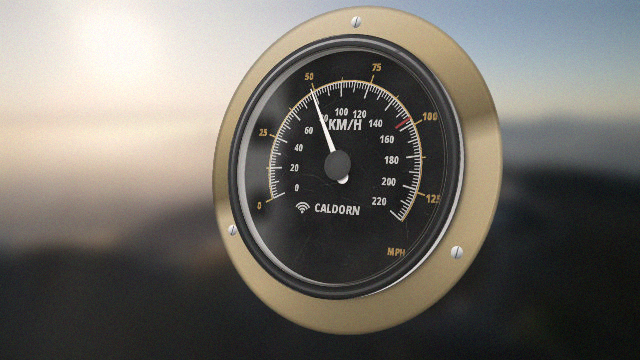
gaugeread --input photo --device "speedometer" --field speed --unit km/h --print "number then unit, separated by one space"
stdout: 80 km/h
